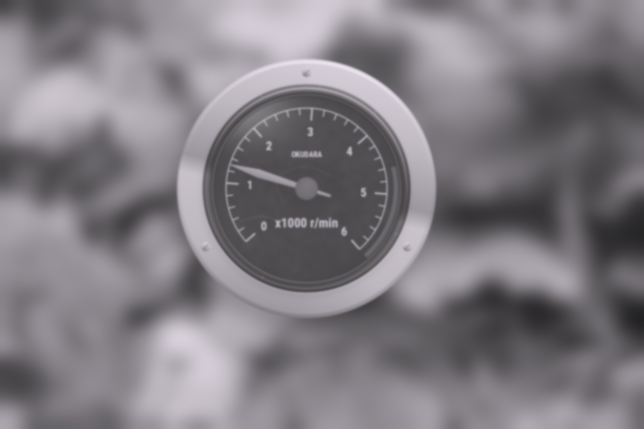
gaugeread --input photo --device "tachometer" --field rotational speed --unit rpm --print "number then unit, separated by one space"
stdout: 1300 rpm
